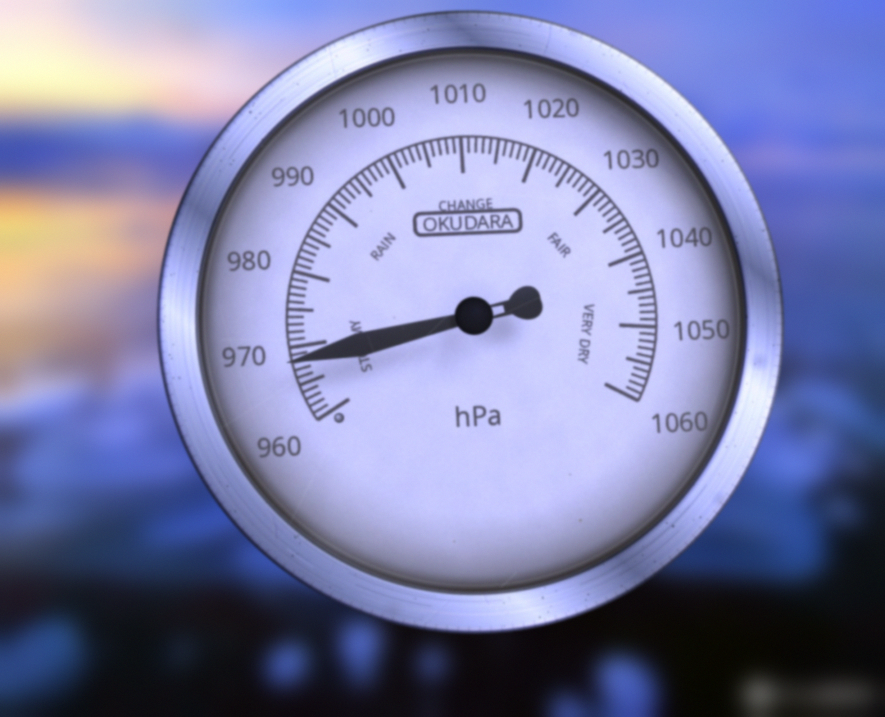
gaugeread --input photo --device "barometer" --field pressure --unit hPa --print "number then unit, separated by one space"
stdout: 968 hPa
